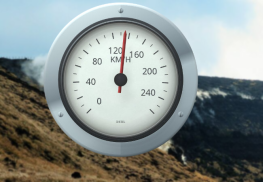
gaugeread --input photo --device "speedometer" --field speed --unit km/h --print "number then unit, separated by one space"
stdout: 135 km/h
